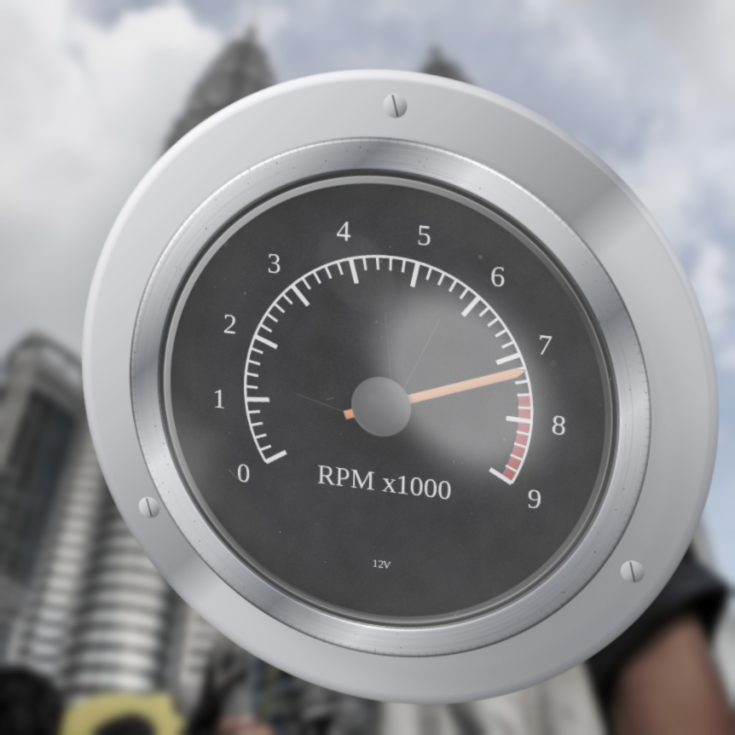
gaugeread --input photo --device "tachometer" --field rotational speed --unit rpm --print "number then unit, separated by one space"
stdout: 7200 rpm
